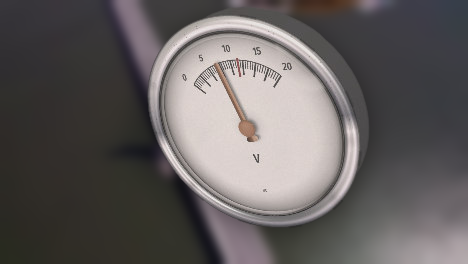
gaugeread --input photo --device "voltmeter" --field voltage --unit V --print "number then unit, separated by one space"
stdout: 7.5 V
